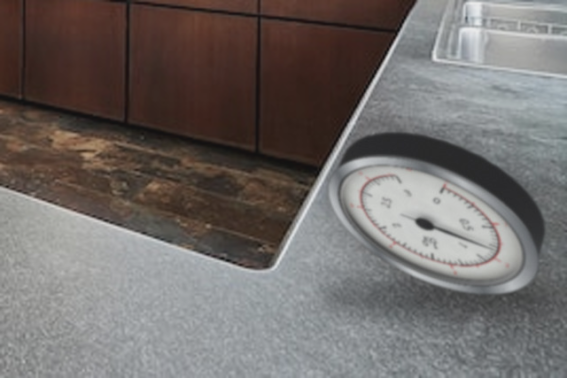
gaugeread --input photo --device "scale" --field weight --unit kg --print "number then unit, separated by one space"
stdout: 0.75 kg
